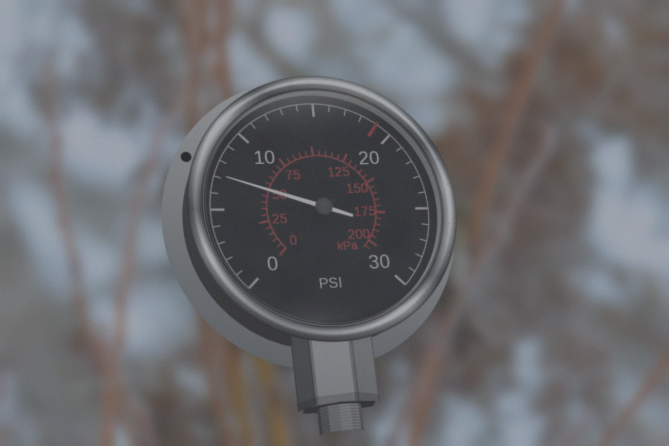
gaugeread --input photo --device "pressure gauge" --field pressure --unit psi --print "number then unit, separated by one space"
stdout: 7 psi
